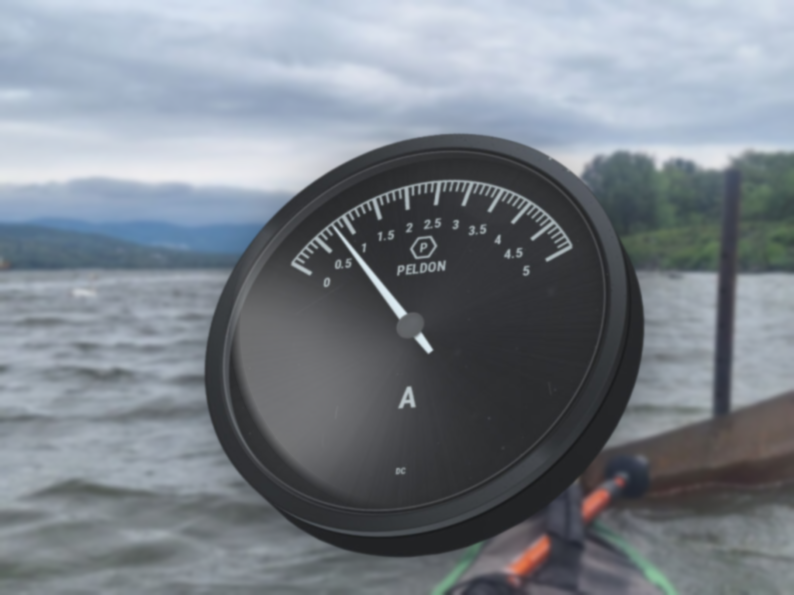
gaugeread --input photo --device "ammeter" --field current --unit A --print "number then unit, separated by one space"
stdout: 0.8 A
